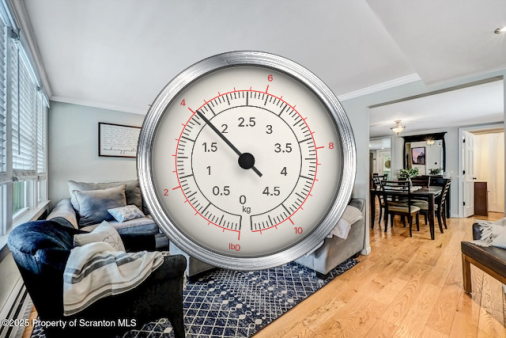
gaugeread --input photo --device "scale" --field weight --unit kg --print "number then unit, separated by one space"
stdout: 1.85 kg
